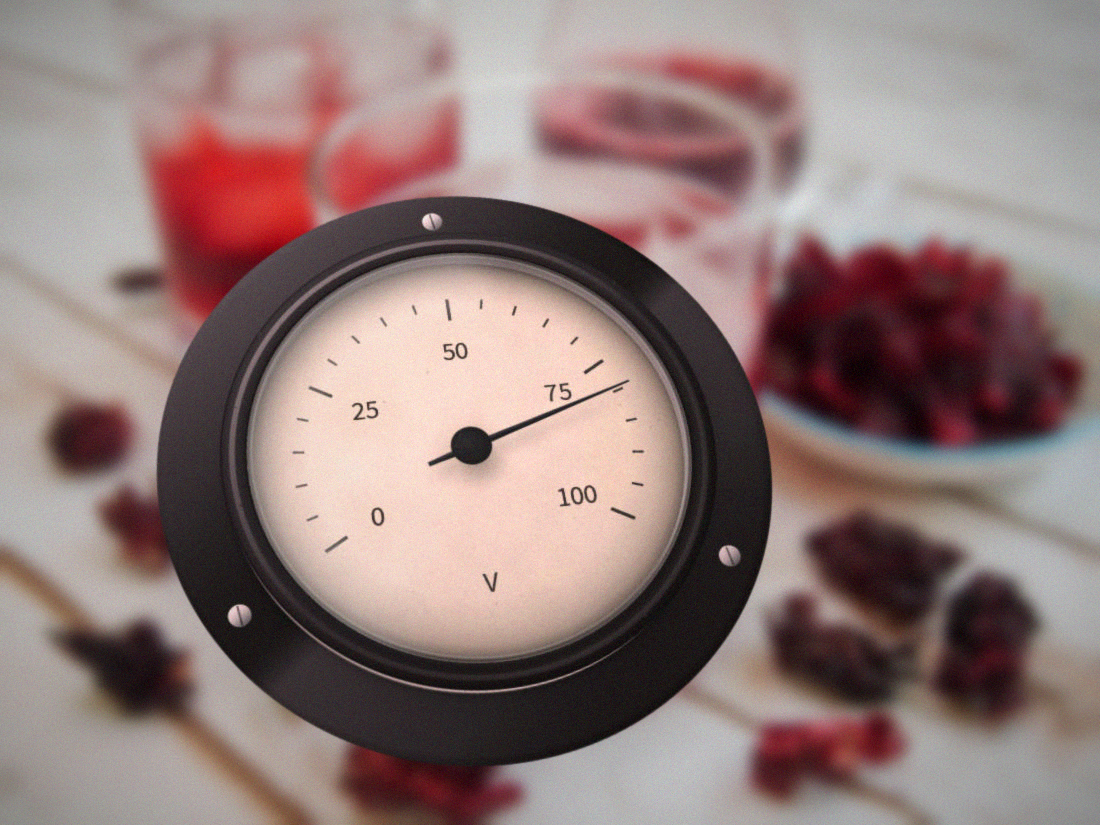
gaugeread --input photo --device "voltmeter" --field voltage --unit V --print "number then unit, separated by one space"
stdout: 80 V
